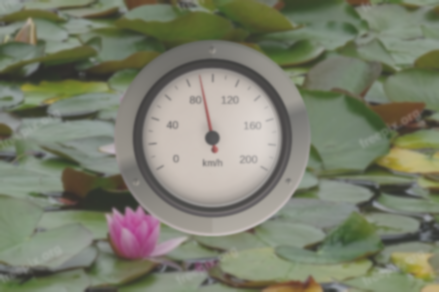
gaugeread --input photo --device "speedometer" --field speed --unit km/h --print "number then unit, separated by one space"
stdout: 90 km/h
